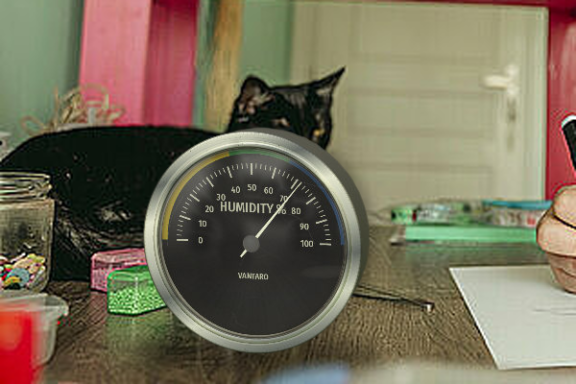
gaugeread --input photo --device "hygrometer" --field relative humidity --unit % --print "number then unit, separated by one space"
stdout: 72 %
